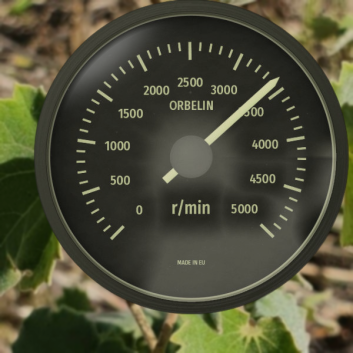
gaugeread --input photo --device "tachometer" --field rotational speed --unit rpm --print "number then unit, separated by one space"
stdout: 3400 rpm
